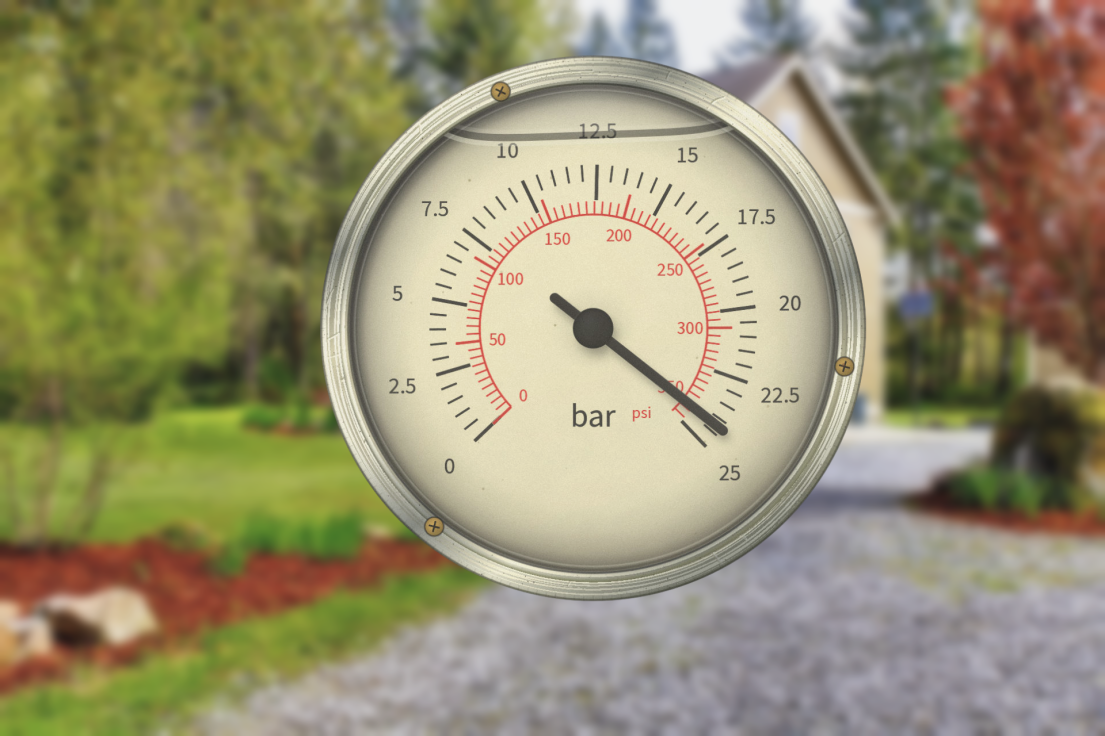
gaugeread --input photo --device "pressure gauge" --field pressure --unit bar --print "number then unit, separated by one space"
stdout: 24.25 bar
